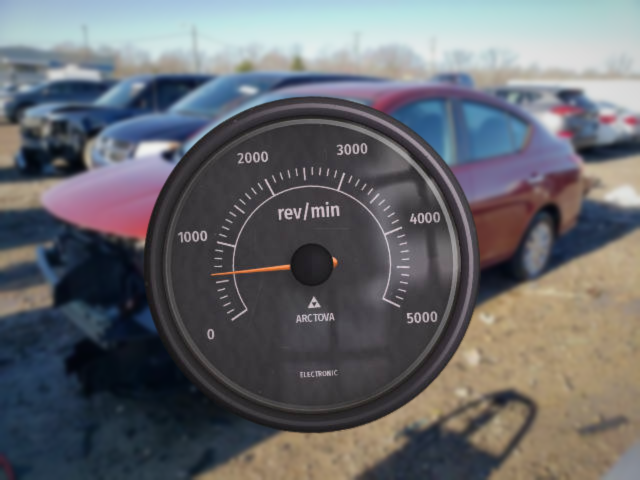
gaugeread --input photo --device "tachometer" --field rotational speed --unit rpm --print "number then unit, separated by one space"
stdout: 600 rpm
